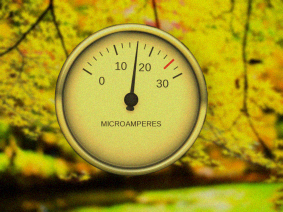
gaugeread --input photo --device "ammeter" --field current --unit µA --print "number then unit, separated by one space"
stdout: 16 µA
